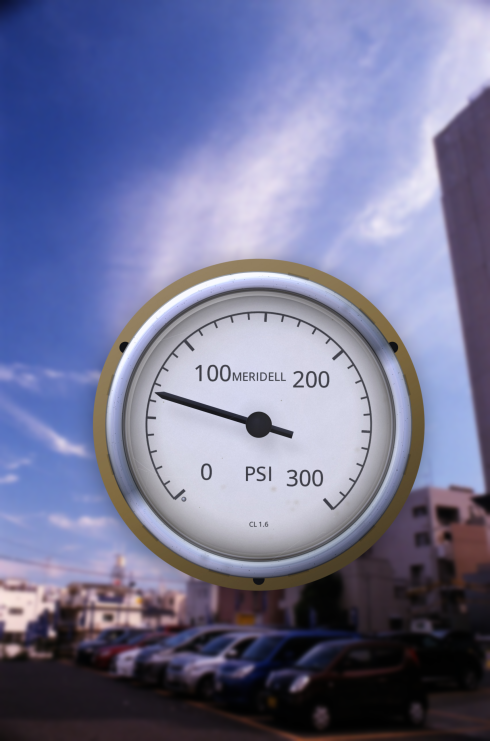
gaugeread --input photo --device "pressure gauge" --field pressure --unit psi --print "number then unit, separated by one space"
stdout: 65 psi
